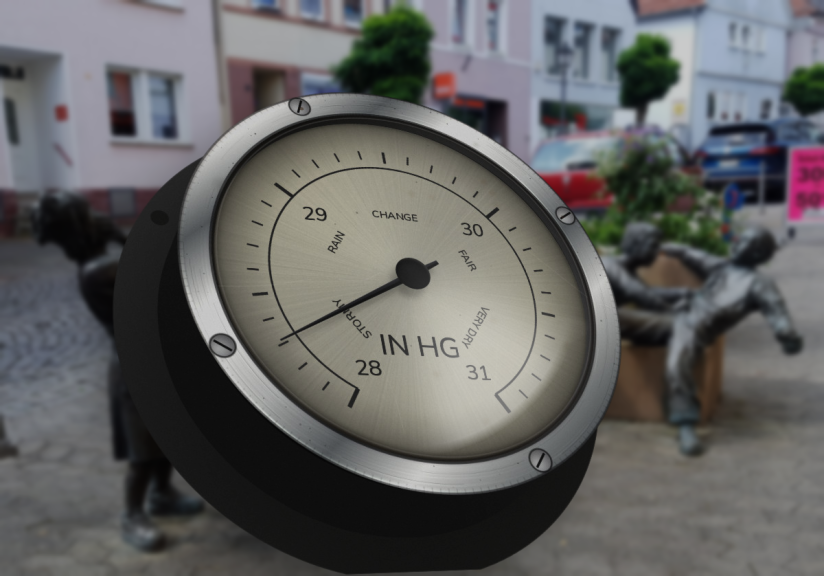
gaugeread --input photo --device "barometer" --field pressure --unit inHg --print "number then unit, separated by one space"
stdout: 28.3 inHg
